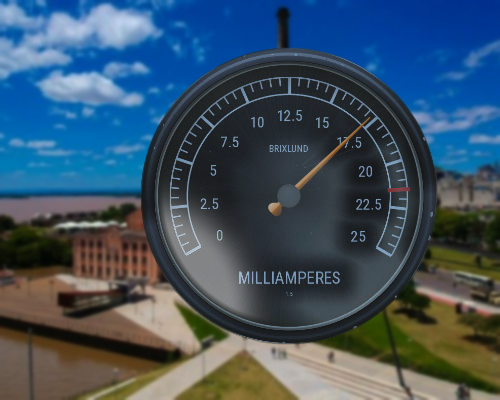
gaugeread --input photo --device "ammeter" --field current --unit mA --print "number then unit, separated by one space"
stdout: 17.25 mA
